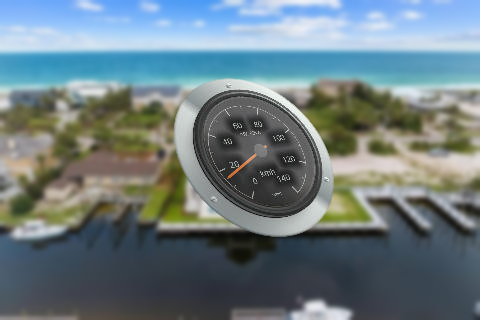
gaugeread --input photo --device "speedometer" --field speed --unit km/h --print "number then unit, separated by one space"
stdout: 15 km/h
